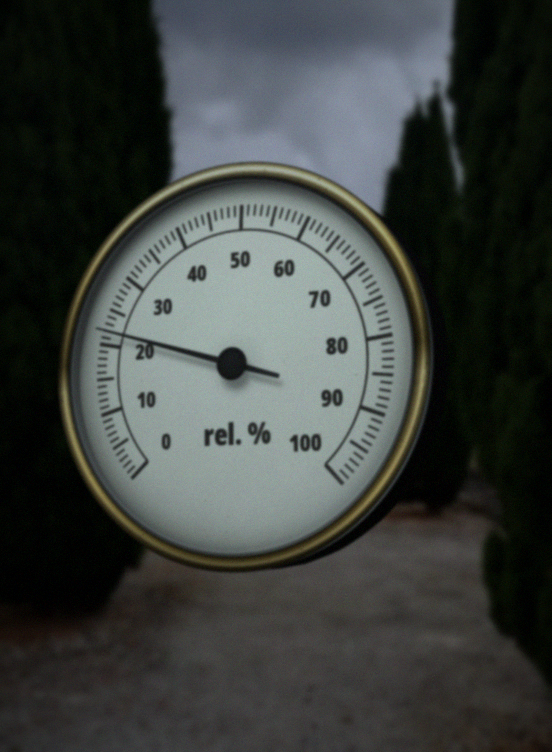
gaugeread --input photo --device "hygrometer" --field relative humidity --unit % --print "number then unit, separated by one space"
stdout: 22 %
